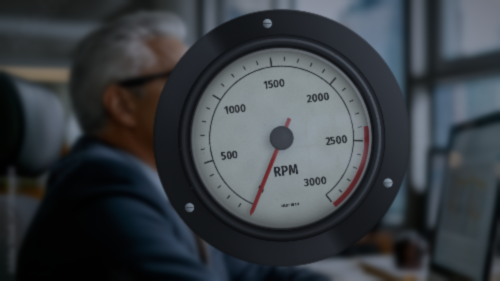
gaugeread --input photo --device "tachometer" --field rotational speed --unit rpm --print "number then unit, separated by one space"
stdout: 0 rpm
